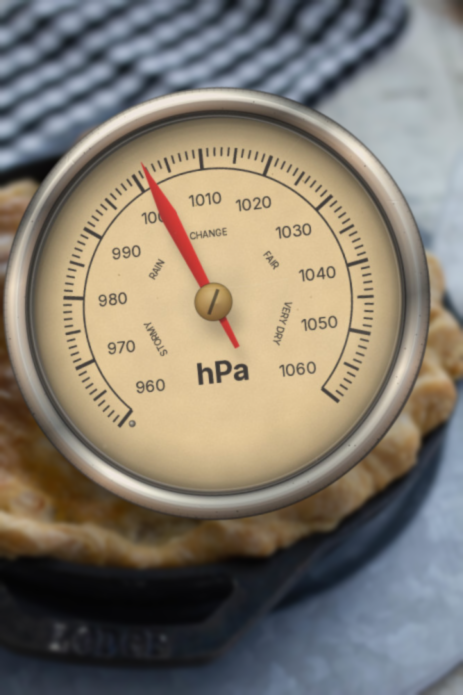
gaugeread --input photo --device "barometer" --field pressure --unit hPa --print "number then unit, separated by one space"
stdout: 1002 hPa
